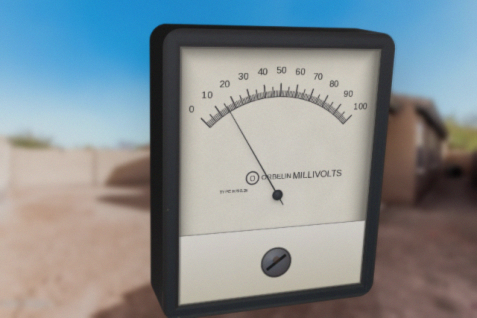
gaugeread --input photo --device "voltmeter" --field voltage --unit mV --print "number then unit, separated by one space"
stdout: 15 mV
